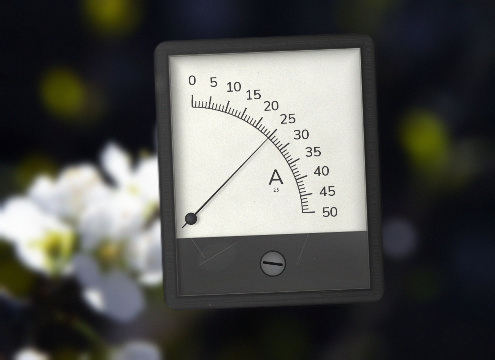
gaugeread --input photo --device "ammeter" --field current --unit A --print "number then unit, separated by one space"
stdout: 25 A
